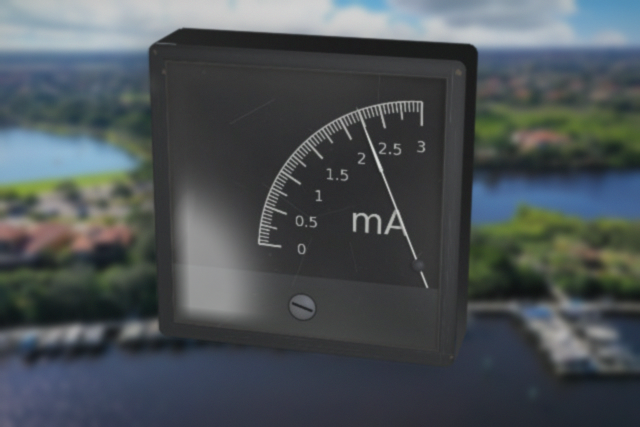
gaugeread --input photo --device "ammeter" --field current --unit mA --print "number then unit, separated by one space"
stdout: 2.25 mA
